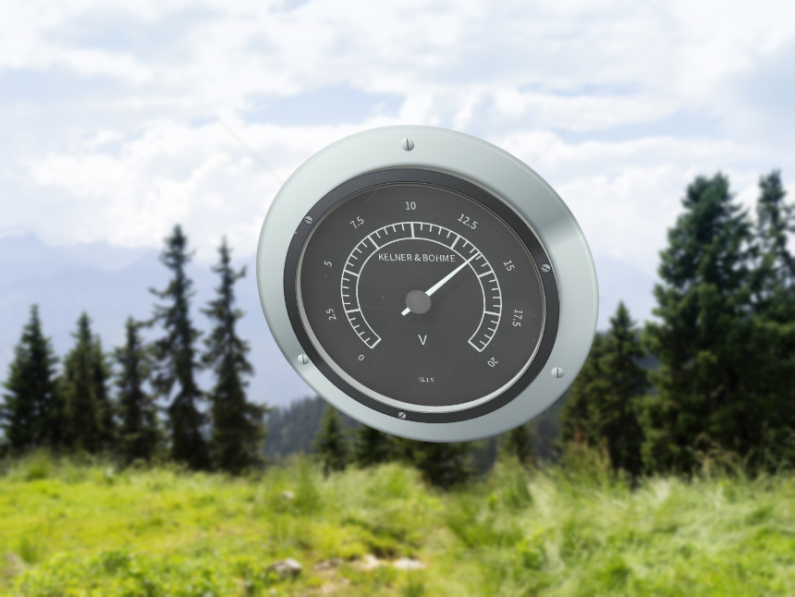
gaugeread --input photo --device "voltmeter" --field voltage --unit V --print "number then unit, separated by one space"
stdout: 13.75 V
